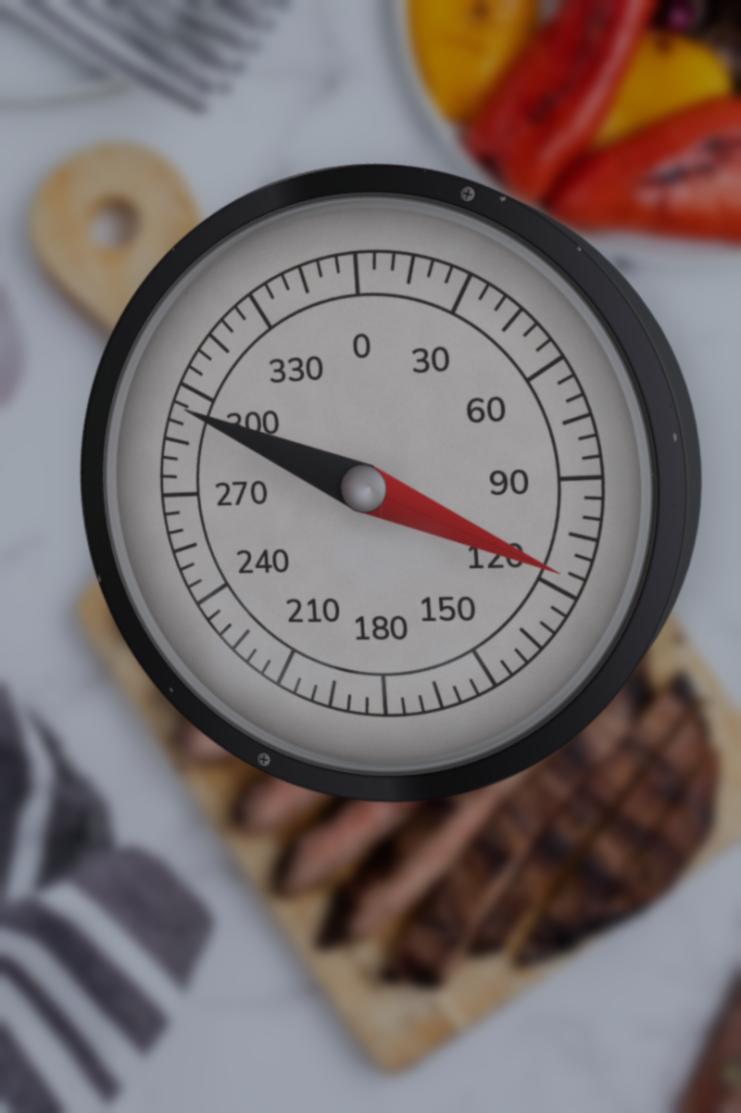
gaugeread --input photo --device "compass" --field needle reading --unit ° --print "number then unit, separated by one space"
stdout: 115 °
